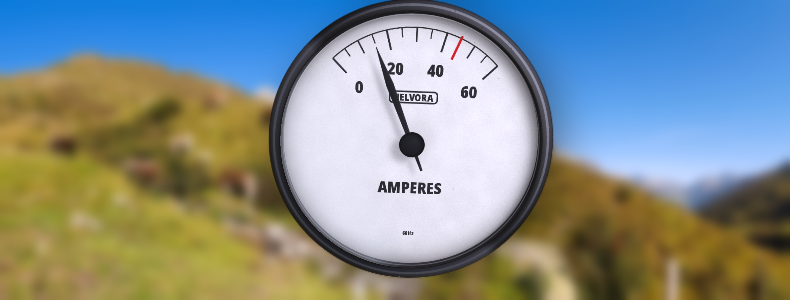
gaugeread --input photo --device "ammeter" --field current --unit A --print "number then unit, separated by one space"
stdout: 15 A
